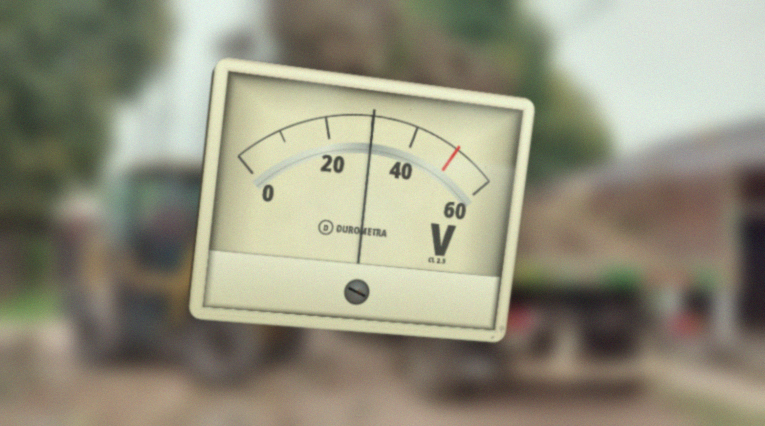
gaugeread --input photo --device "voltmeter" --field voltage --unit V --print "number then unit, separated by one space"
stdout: 30 V
